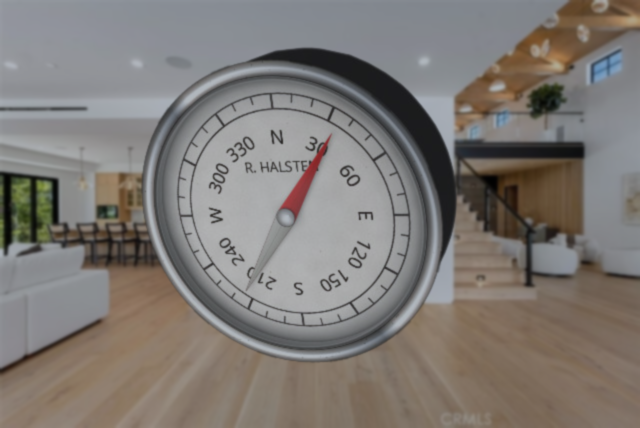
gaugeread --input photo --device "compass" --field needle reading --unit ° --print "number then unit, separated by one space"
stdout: 35 °
